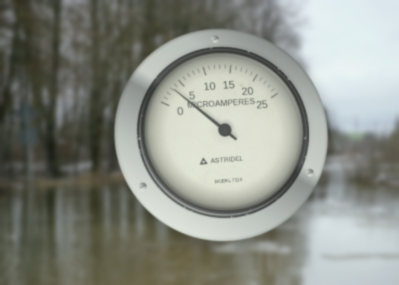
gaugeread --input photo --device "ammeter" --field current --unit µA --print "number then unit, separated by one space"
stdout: 3 µA
